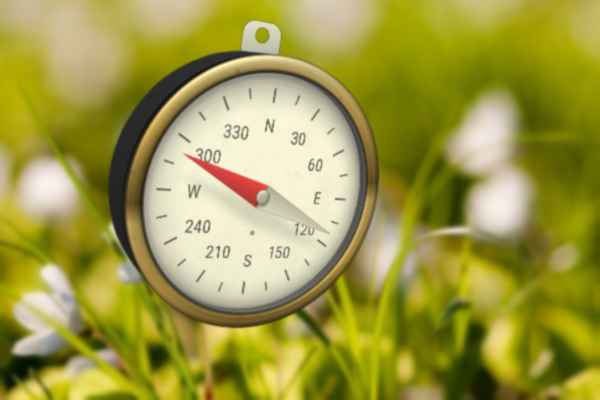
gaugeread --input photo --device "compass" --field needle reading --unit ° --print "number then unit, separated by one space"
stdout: 292.5 °
